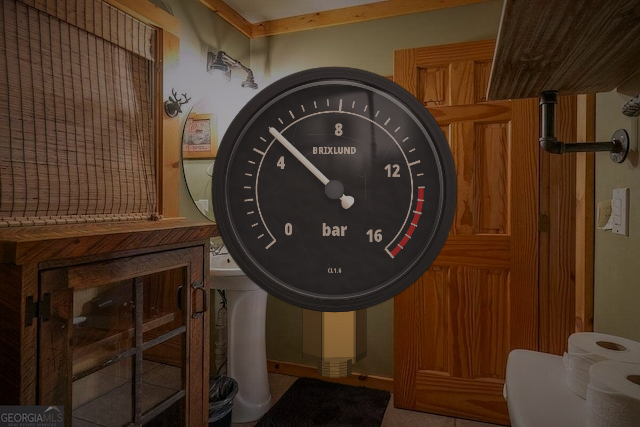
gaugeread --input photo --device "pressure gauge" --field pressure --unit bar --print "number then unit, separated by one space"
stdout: 5 bar
